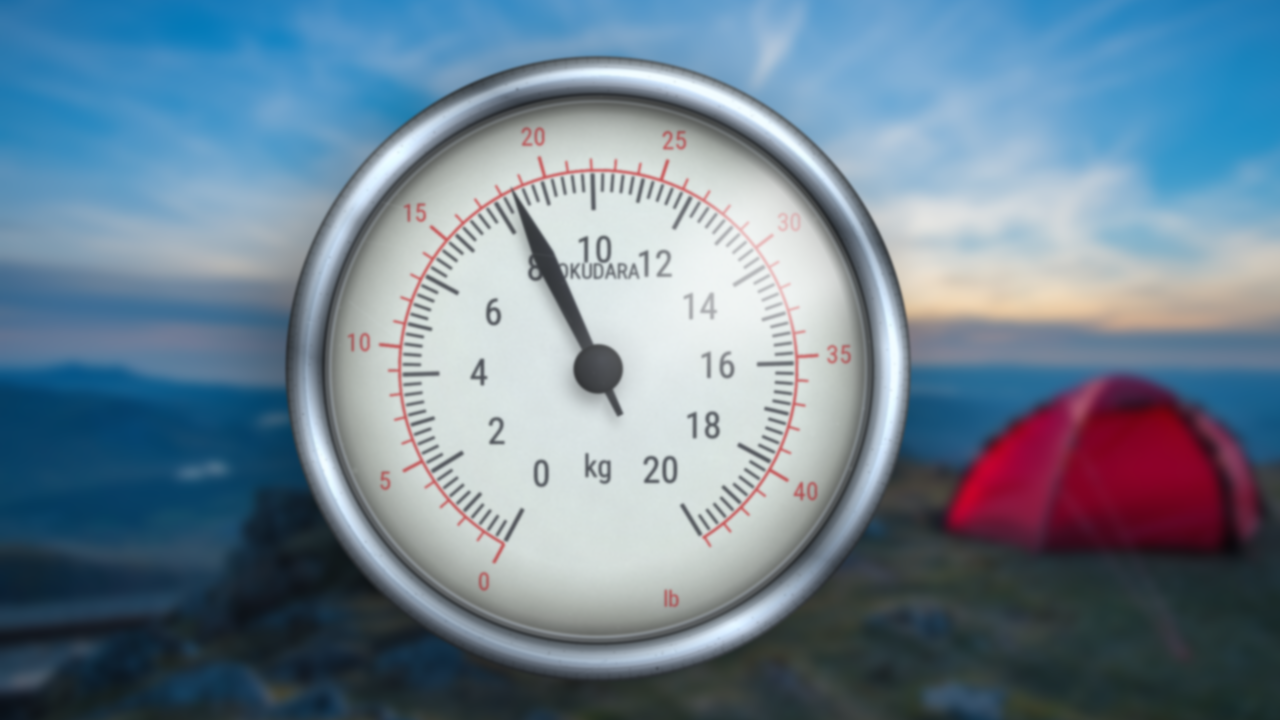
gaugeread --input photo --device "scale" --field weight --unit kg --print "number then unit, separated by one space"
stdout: 8.4 kg
